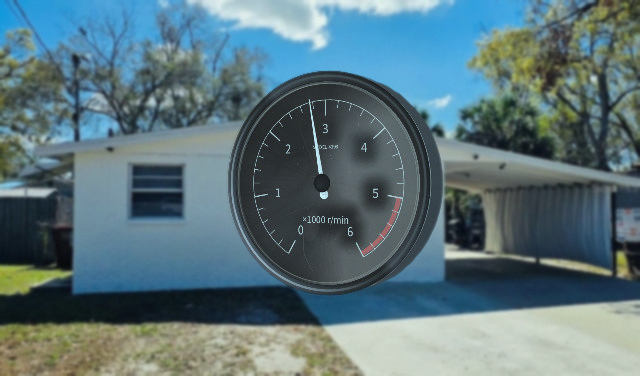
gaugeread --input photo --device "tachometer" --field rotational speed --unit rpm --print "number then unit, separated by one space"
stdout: 2800 rpm
